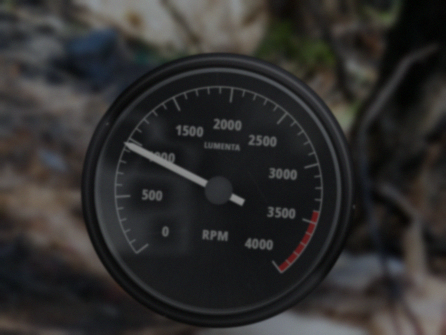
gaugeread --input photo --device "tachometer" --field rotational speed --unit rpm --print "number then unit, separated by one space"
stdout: 950 rpm
